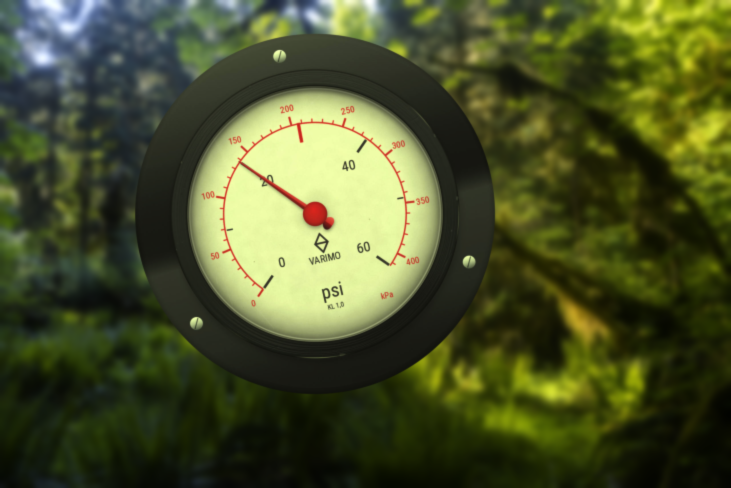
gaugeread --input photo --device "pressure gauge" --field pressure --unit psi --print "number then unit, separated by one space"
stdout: 20 psi
